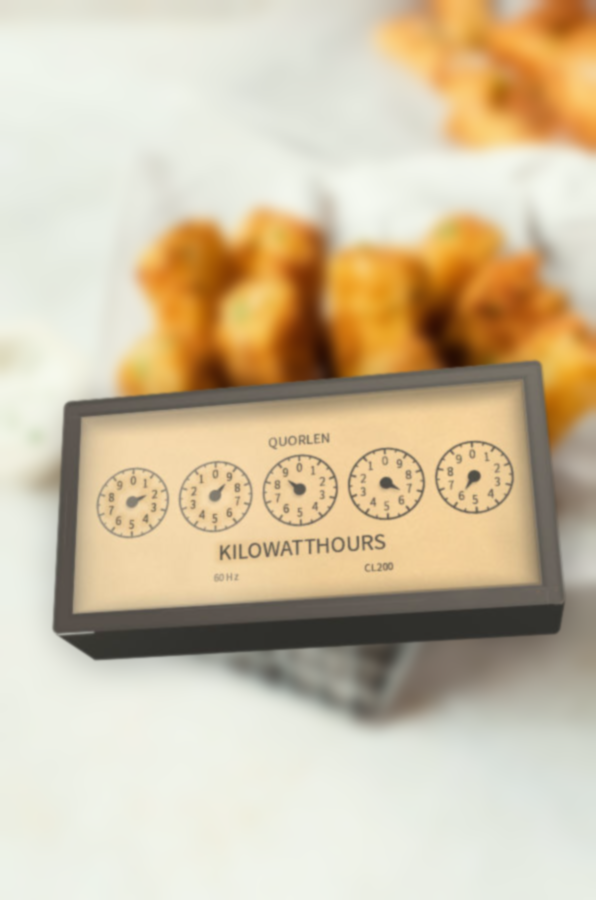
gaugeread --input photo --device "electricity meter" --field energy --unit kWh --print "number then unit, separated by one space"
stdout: 18866 kWh
